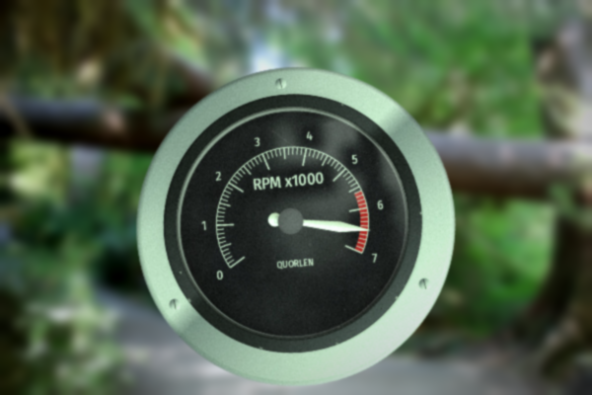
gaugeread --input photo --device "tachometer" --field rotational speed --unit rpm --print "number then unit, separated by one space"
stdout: 6500 rpm
